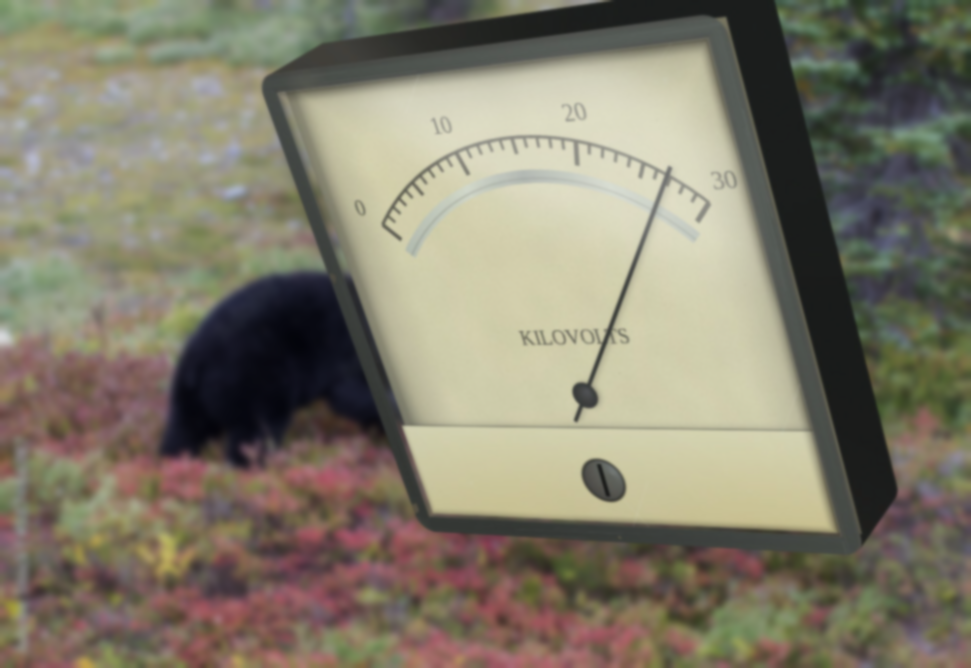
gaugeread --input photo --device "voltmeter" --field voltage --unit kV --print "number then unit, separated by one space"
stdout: 27 kV
